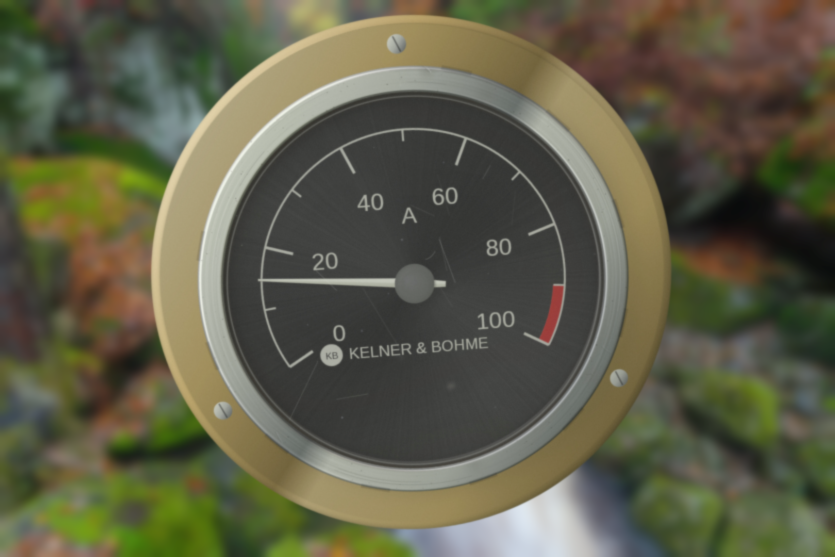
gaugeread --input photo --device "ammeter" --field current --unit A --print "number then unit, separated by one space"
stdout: 15 A
